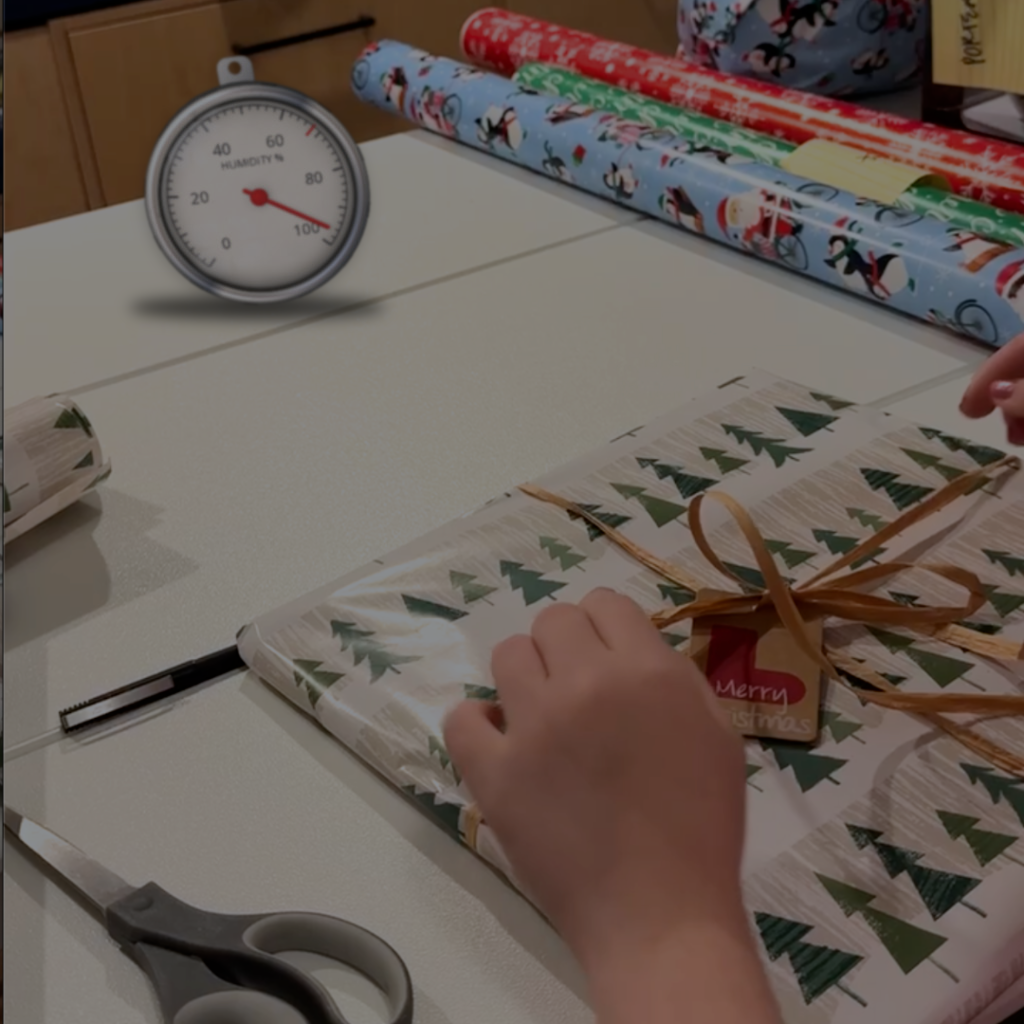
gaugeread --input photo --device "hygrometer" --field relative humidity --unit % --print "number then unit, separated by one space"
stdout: 96 %
